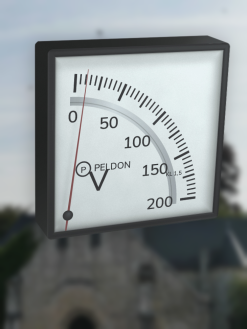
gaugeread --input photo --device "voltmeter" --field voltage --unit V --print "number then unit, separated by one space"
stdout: 10 V
